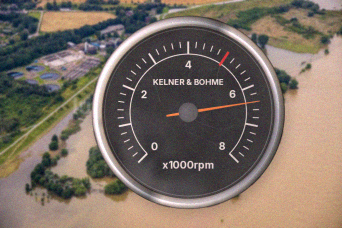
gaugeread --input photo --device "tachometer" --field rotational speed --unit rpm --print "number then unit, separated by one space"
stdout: 6400 rpm
